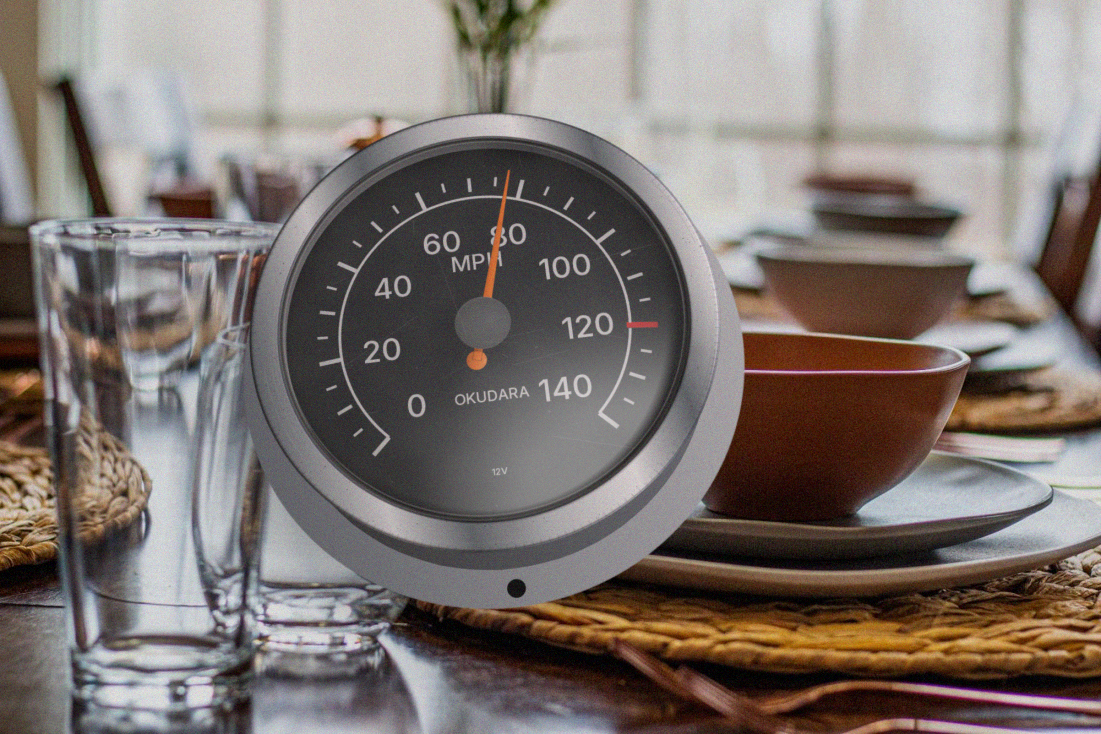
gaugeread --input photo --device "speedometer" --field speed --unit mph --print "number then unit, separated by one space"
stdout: 77.5 mph
